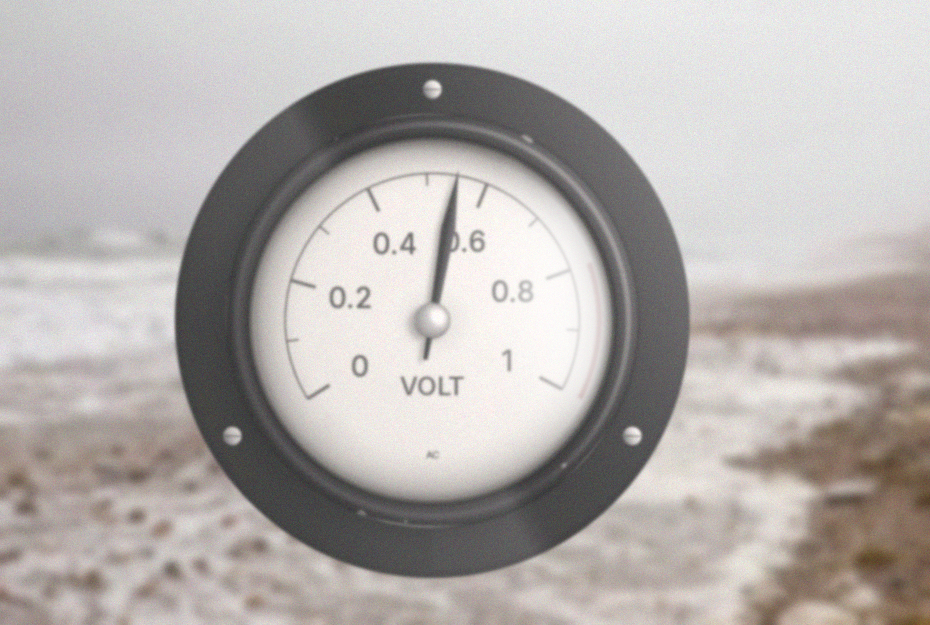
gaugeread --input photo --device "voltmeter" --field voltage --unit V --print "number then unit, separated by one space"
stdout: 0.55 V
